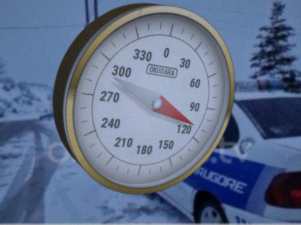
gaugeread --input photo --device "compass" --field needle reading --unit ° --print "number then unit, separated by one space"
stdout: 110 °
